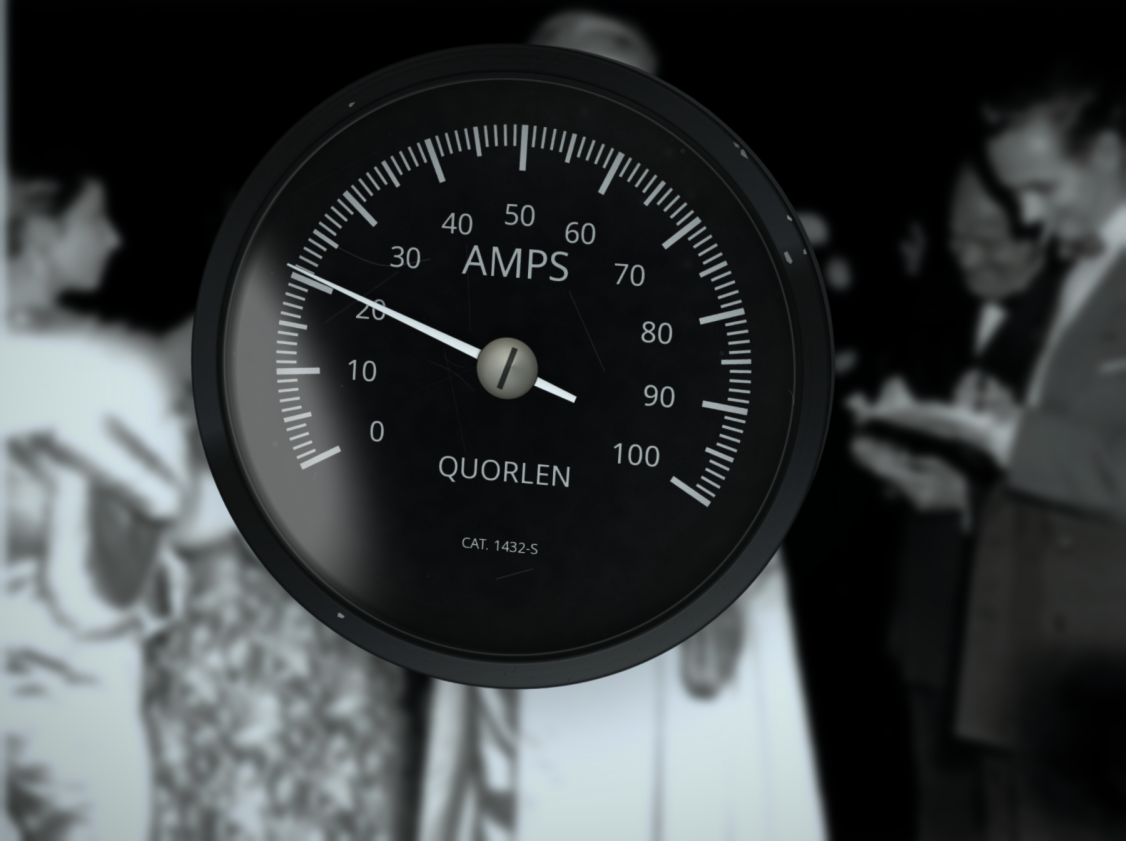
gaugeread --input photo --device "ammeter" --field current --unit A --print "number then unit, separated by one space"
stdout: 21 A
